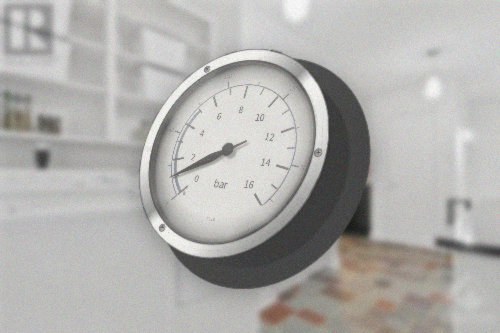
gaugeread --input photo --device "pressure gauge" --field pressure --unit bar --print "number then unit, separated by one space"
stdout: 1 bar
